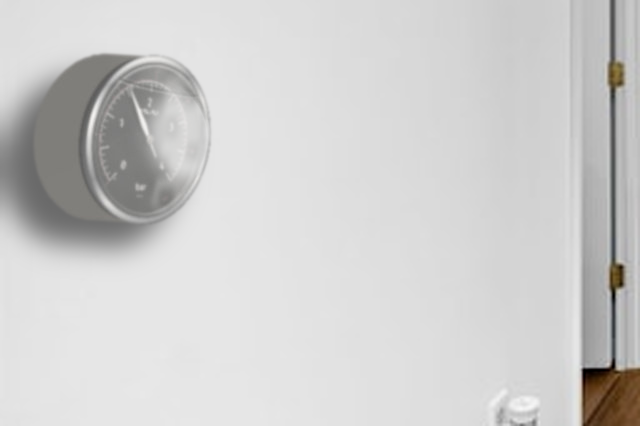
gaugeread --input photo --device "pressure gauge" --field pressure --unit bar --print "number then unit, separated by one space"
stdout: 1.5 bar
